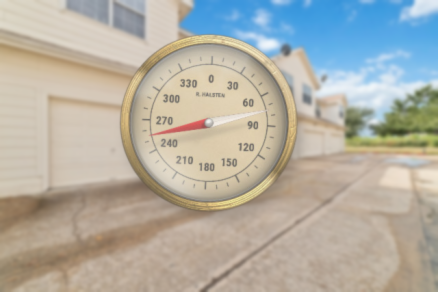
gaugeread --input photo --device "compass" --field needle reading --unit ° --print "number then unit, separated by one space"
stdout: 255 °
